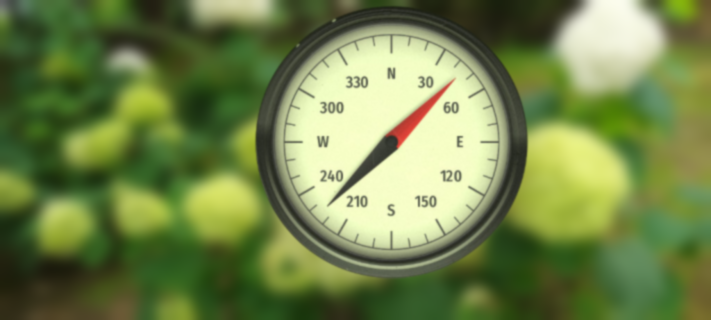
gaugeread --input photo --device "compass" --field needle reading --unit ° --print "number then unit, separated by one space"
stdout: 45 °
